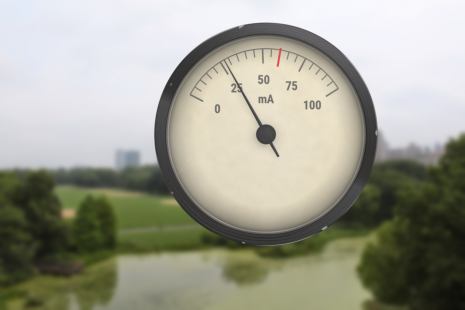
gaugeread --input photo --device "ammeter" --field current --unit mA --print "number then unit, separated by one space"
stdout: 27.5 mA
